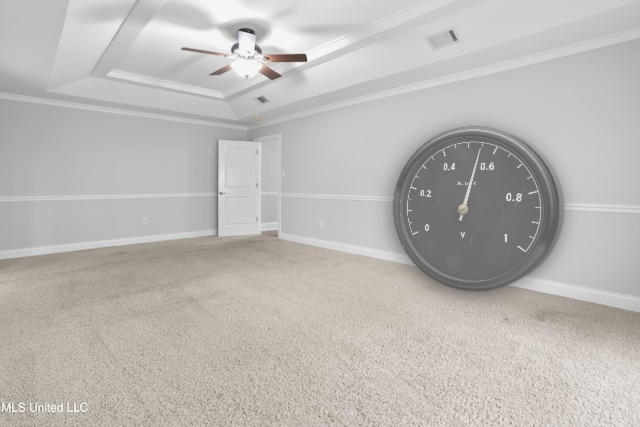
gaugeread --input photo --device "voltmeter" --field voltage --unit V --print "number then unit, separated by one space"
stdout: 0.55 V
